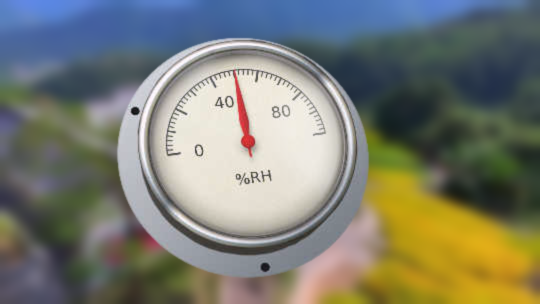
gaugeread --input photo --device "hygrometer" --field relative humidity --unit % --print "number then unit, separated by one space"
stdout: 50 %
